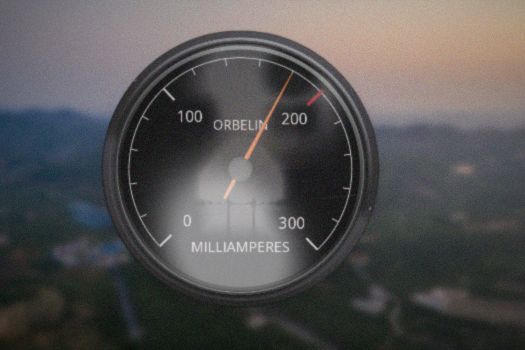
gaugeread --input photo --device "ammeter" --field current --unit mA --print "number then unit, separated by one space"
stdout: 180 mA
